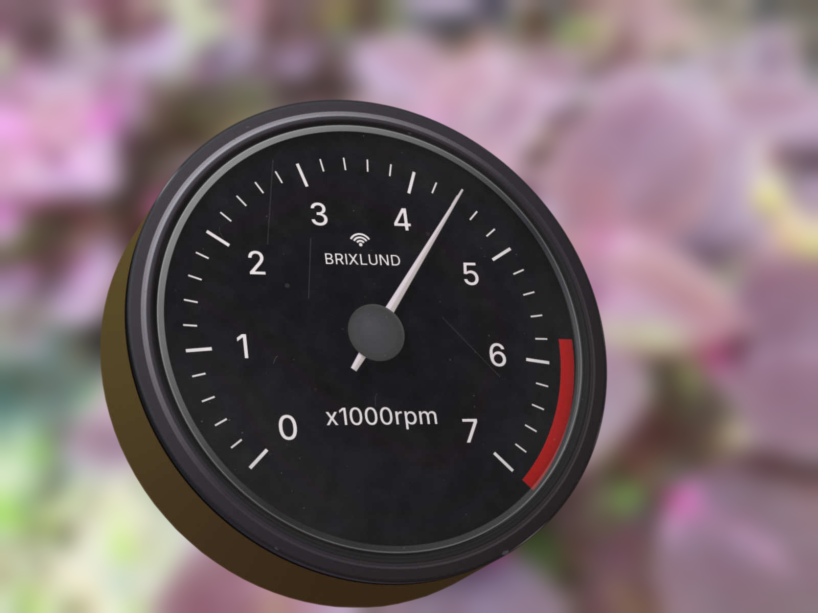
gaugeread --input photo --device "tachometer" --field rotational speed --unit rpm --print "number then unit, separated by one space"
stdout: 4400 rpm
